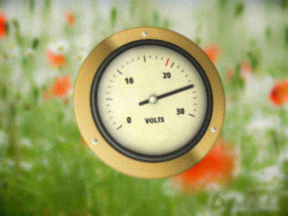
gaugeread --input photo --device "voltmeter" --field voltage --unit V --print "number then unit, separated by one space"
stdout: 25 V
